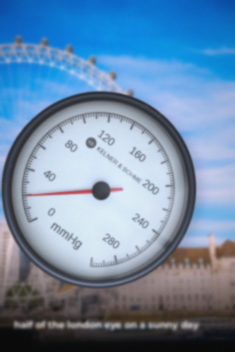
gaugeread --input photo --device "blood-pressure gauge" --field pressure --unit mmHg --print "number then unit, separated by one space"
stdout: 20 mmHg
